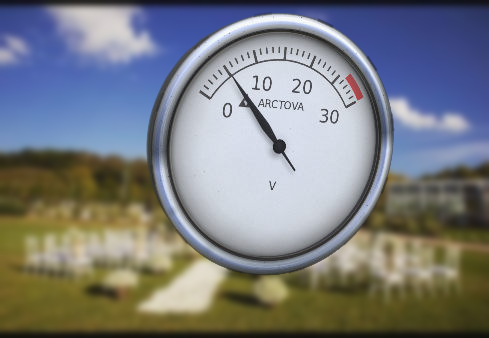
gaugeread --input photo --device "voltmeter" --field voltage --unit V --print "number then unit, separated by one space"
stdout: 5 V
